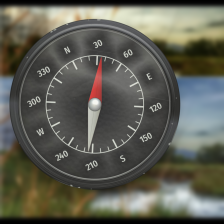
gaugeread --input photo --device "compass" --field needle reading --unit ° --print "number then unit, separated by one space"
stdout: 35 °
